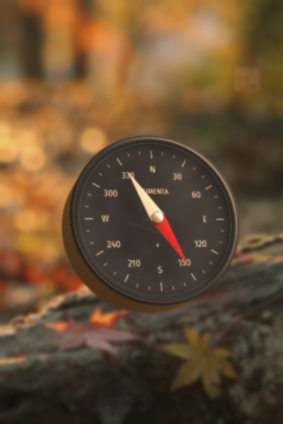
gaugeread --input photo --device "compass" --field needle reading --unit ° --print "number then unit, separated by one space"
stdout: 150 °
